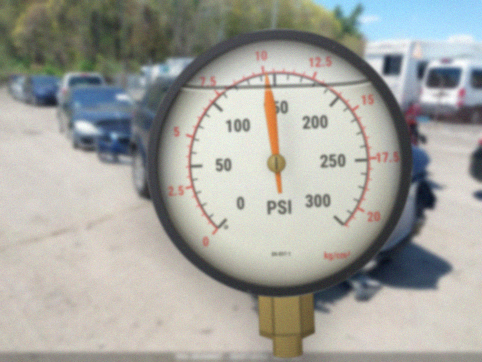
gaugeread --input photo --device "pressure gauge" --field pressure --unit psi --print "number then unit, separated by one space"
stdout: 145 psi
